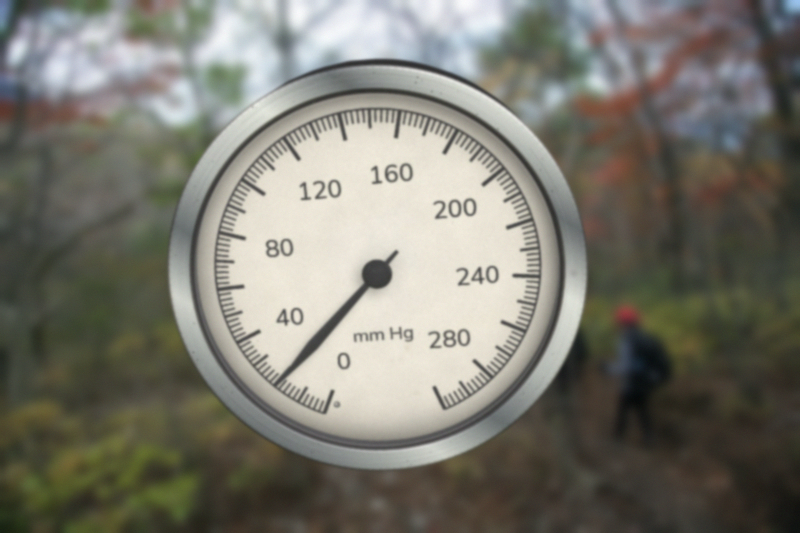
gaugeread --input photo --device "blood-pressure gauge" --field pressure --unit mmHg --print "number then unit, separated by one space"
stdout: 20 mmHg
